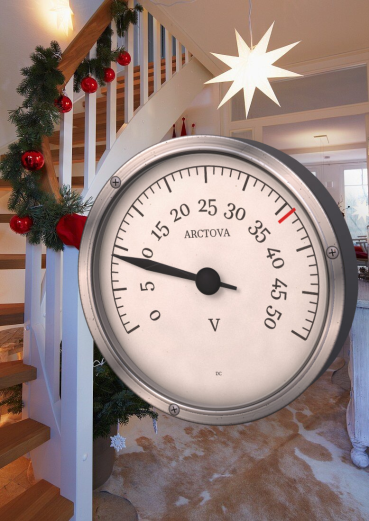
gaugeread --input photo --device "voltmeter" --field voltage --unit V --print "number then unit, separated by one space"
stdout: 9 V
